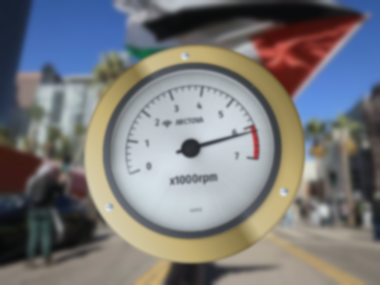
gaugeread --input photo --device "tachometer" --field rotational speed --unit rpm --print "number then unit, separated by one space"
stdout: 6200 rpm
